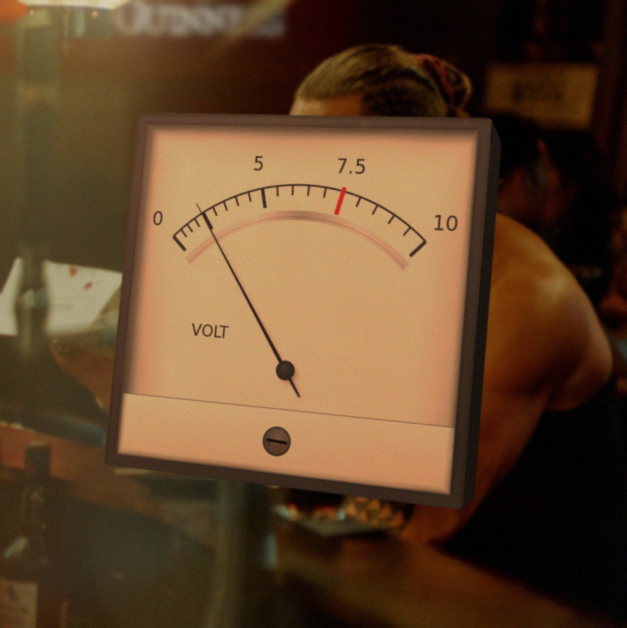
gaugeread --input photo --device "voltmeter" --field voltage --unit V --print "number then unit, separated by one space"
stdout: 2.5 V
